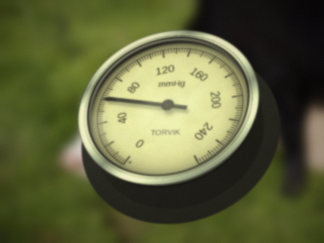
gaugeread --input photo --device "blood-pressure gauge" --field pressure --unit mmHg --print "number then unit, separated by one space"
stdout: 60 mmHg
